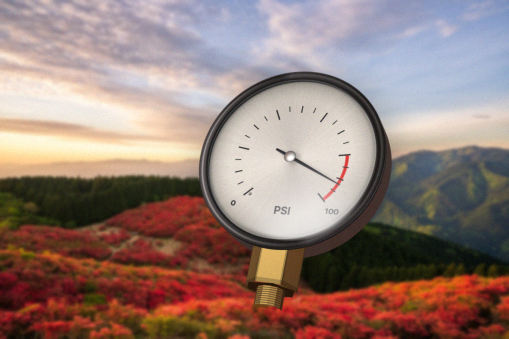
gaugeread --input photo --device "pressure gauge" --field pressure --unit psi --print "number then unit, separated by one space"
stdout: 92.5 psi
